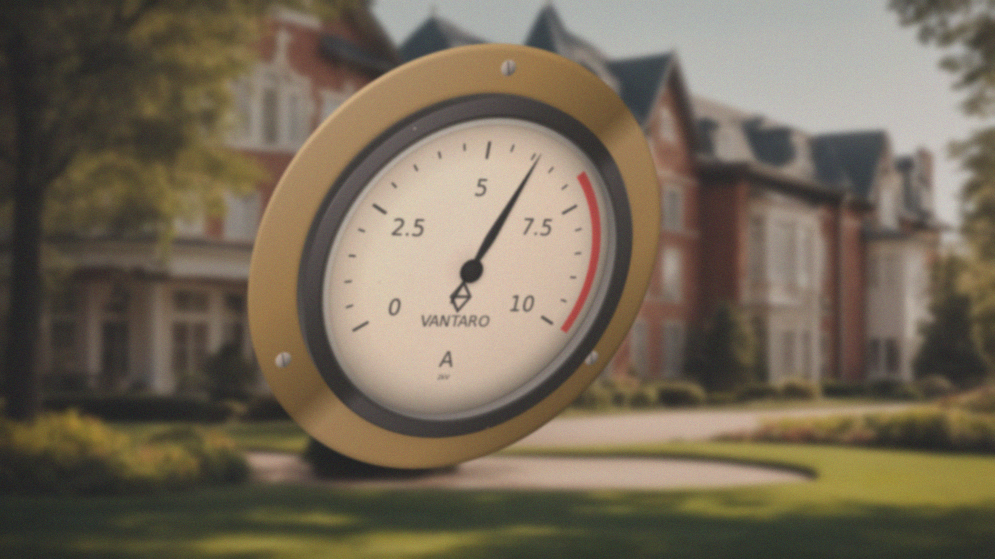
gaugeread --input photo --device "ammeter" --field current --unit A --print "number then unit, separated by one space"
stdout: 6 A
